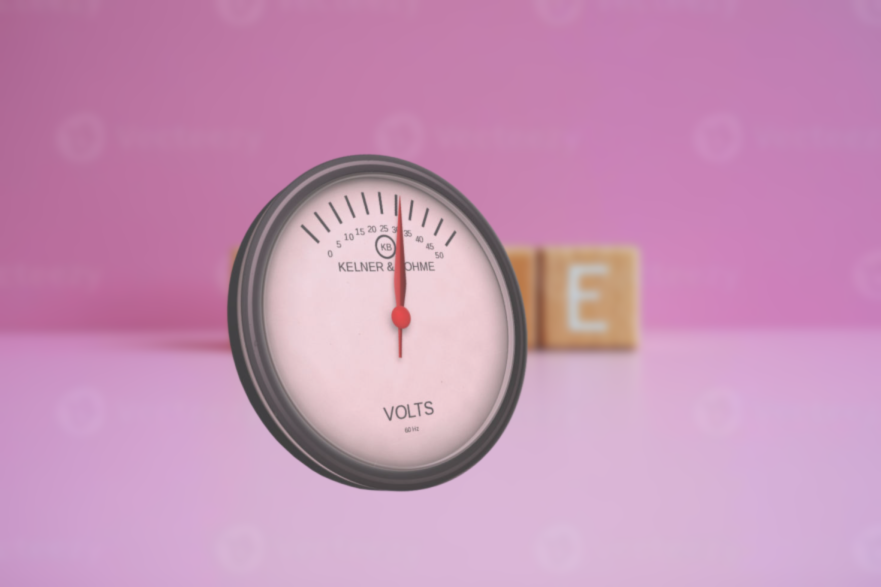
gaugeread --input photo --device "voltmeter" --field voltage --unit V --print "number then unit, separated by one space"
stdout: 30 V
